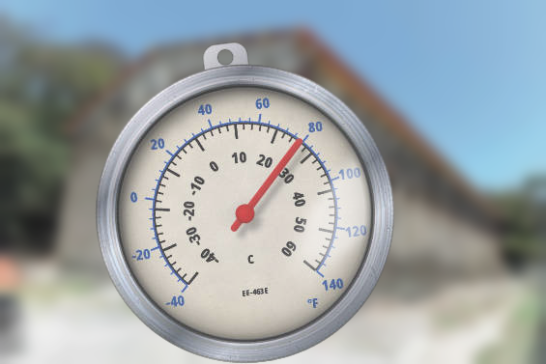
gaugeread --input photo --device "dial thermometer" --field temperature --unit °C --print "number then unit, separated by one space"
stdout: 26 °C
